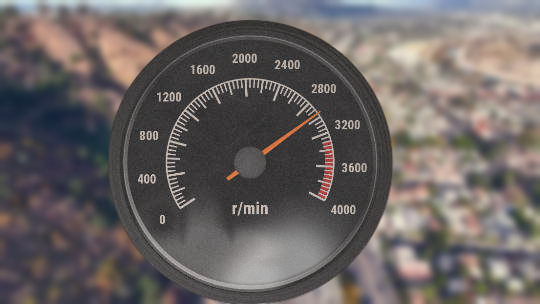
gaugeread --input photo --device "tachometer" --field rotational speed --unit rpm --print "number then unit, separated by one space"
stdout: 2950 rpm
